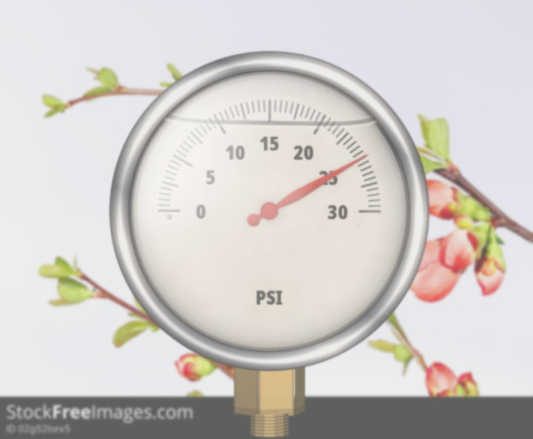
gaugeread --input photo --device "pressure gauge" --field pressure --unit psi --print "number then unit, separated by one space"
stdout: 25 psi
